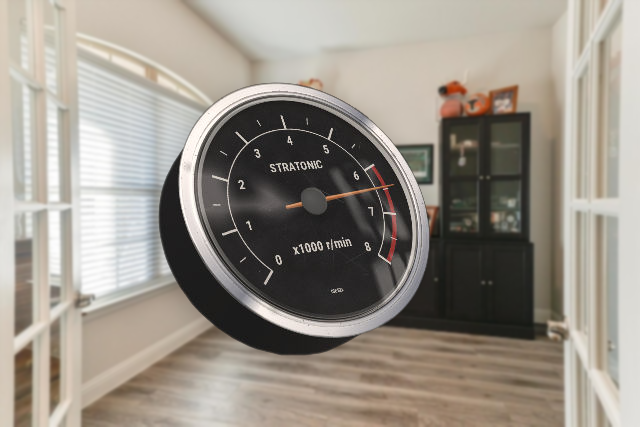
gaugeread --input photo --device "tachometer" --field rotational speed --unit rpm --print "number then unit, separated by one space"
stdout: 6500 rpm
